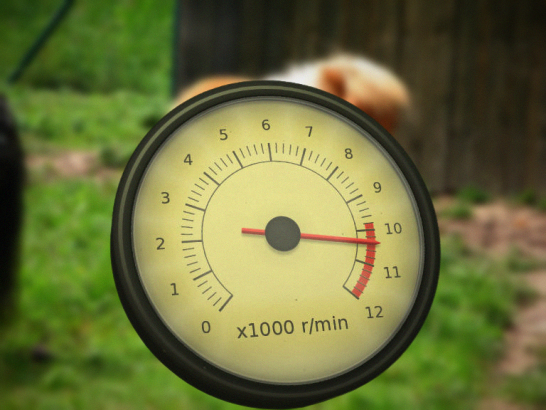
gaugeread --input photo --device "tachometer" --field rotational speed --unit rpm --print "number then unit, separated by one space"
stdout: 10400 rpm
